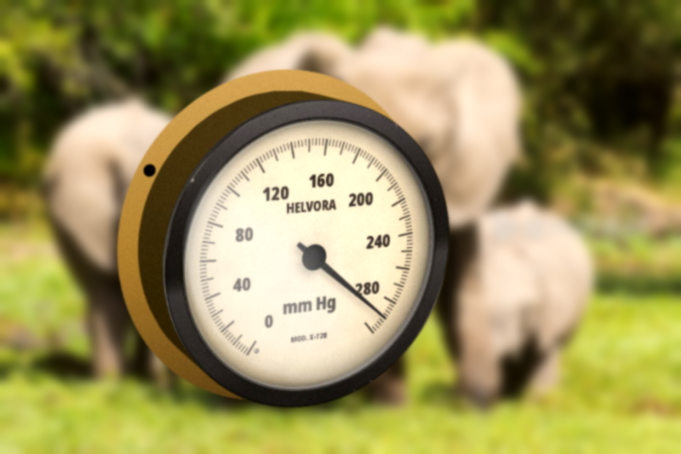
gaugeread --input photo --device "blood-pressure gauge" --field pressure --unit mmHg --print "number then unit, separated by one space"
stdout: 290 mmHg
